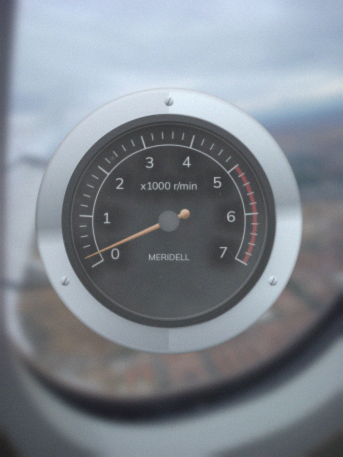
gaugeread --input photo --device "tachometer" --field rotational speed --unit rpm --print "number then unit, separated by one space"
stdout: 200 rpm
